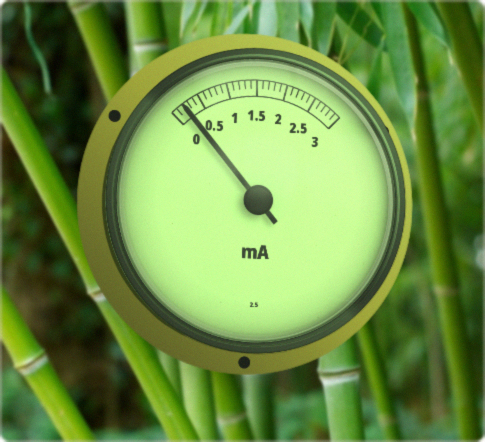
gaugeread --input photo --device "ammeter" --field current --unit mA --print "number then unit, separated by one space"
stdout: 0.2 mA
